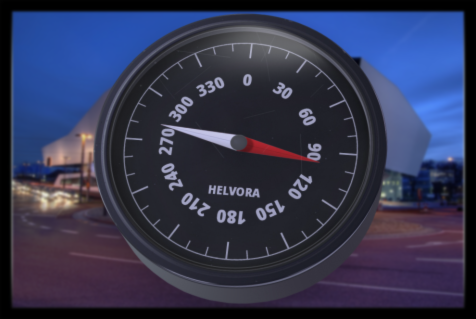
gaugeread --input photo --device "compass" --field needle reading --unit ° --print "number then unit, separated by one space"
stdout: 100 °
